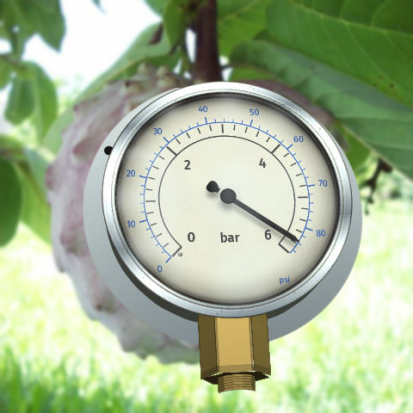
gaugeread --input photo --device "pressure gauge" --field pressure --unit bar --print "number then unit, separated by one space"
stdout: 5.8 bar
